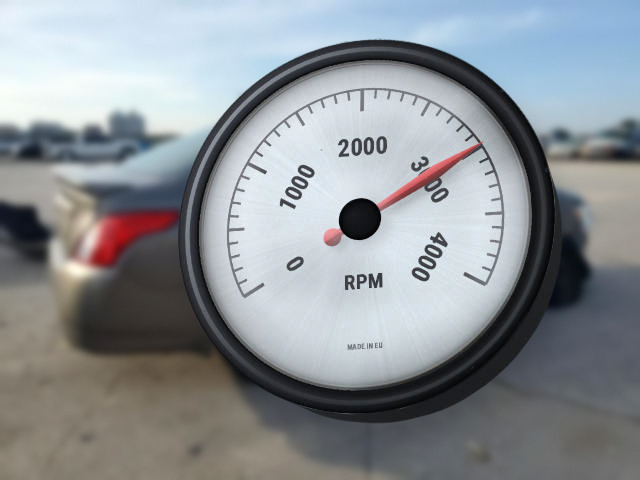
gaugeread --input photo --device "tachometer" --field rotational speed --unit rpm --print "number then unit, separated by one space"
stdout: 3000 rpm
